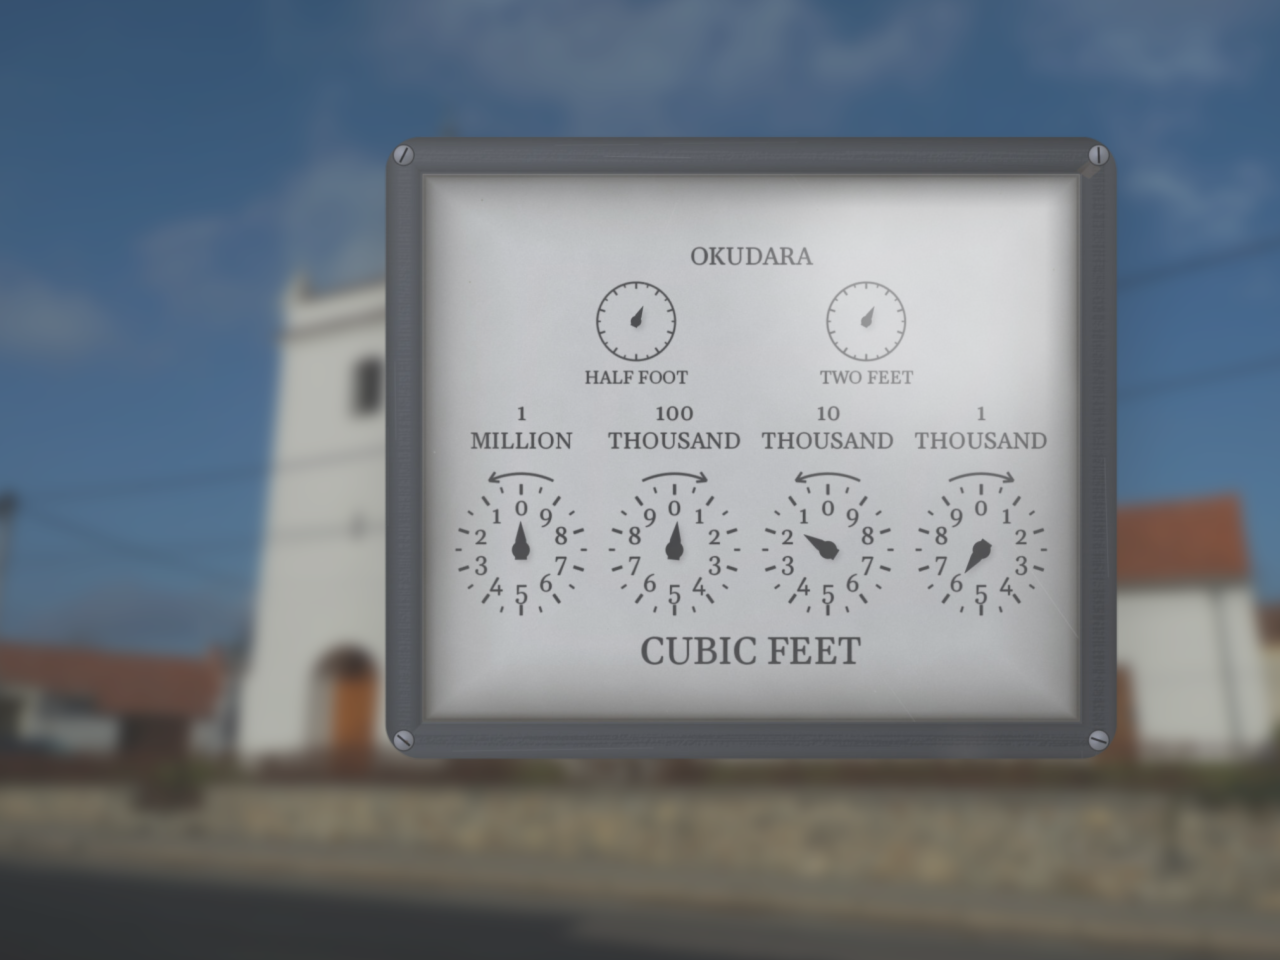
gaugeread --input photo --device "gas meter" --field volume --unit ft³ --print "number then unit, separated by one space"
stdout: 1600 ft³
